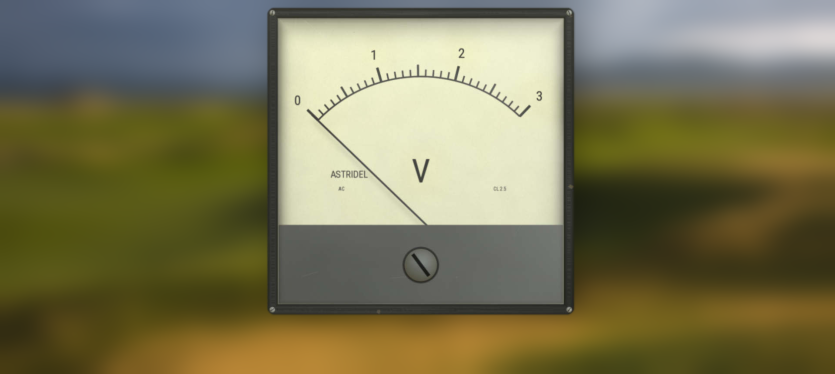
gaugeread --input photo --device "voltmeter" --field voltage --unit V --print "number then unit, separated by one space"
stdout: 0 V
